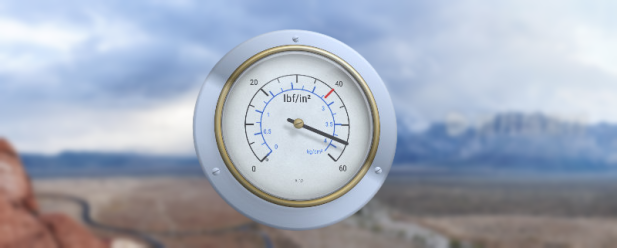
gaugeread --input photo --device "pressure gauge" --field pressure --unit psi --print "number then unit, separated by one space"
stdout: 55 psi
